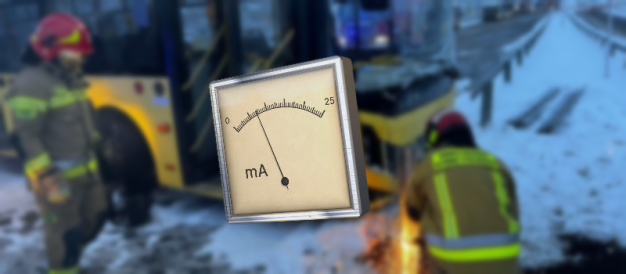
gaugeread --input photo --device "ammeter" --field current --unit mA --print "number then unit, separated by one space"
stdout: 7.5 mA
